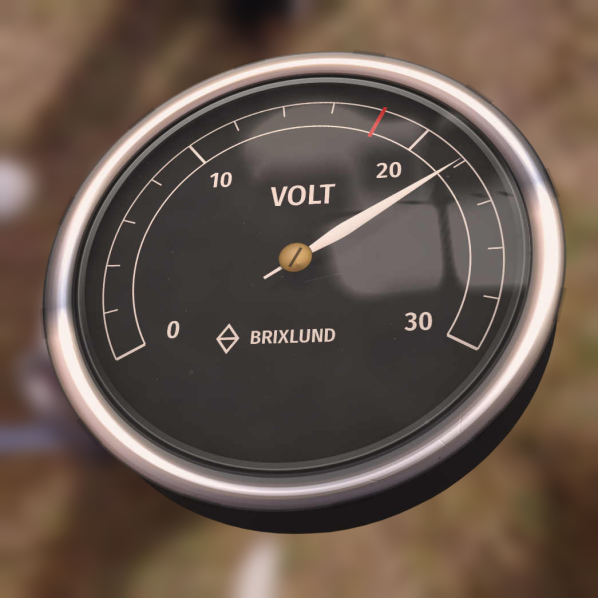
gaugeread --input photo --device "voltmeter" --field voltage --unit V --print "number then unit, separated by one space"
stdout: 22 V
